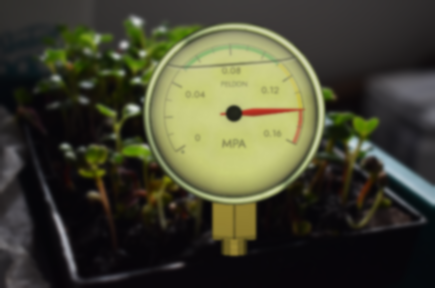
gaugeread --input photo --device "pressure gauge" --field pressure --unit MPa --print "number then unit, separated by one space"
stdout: 0.14 MPa
